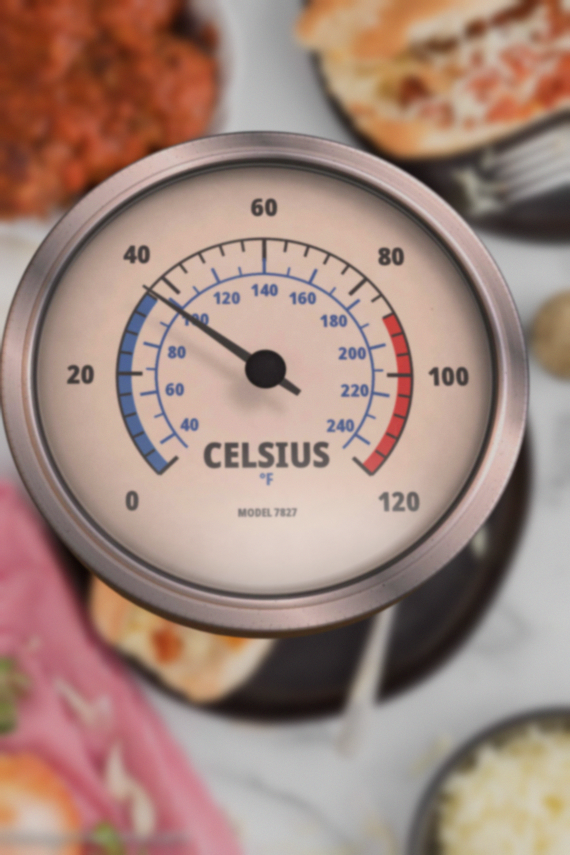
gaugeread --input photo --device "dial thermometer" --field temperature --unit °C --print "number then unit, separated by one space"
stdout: 36 °C
